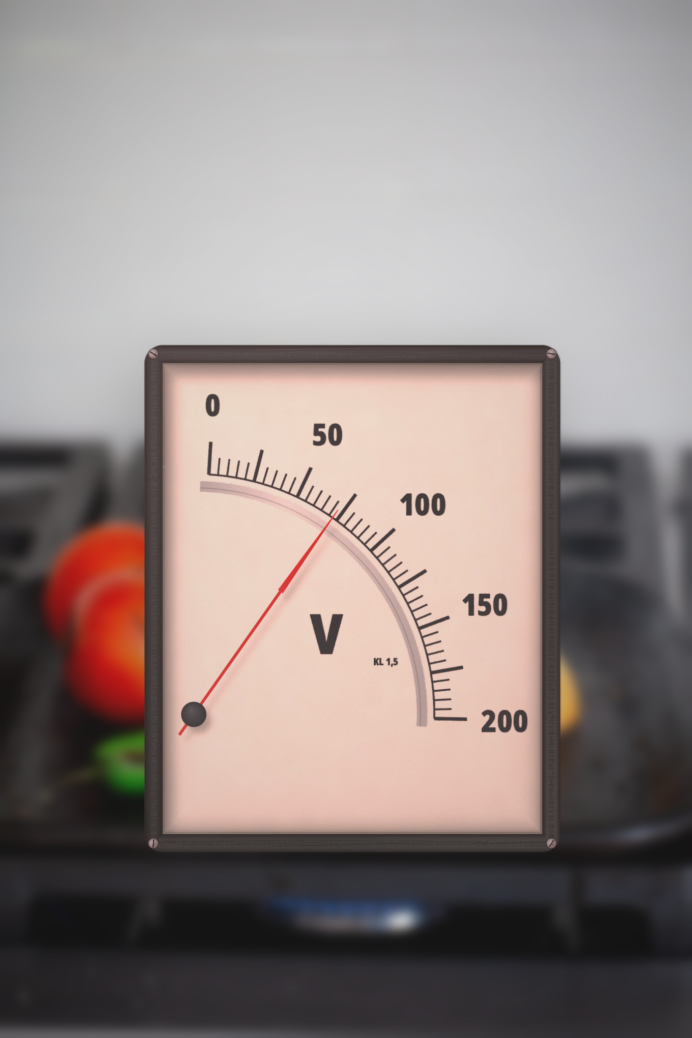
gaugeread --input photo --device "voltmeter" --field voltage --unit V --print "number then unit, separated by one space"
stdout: 72.5 V
